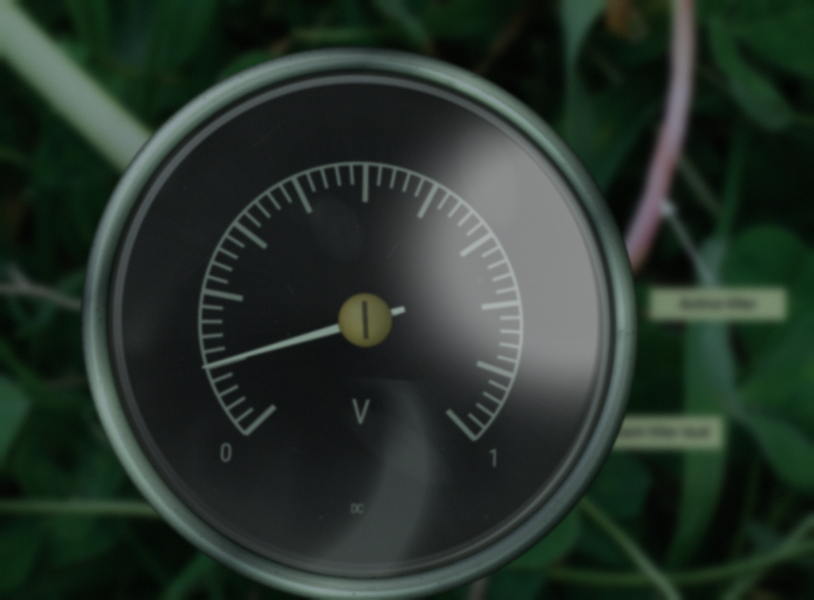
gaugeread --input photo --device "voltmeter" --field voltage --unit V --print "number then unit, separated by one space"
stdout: 0.1 V
